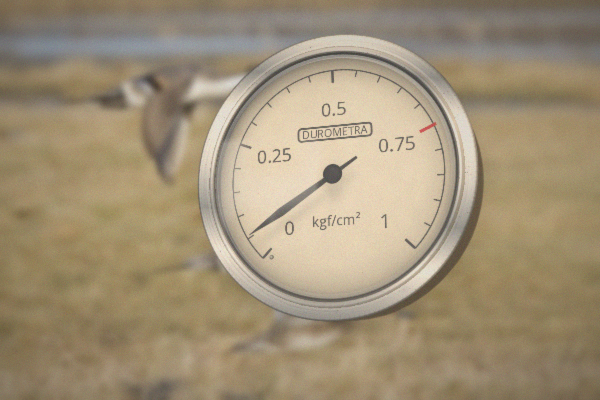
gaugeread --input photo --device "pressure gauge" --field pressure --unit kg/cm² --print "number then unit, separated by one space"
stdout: 0.05 kg/cm²
